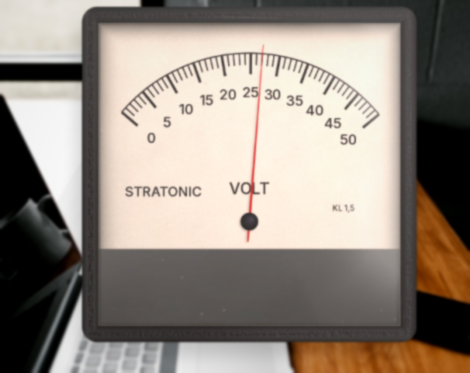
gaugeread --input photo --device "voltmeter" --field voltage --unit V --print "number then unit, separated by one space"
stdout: 27 V
